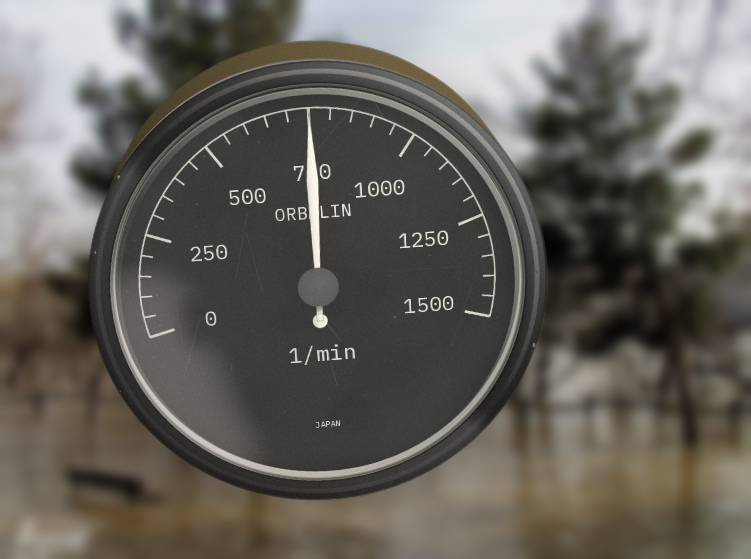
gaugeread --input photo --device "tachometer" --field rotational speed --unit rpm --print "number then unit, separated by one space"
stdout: 750 rpm
